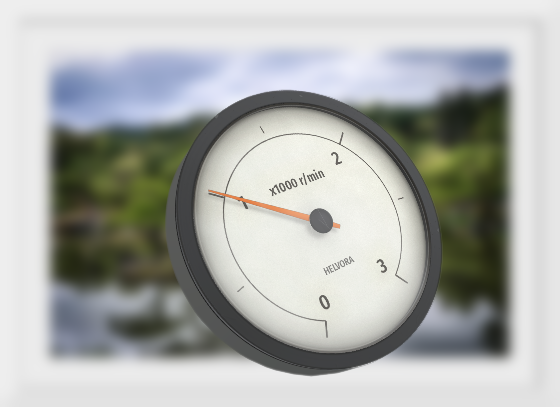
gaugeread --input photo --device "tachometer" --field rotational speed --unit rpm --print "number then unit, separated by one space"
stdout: 1000 rpm
